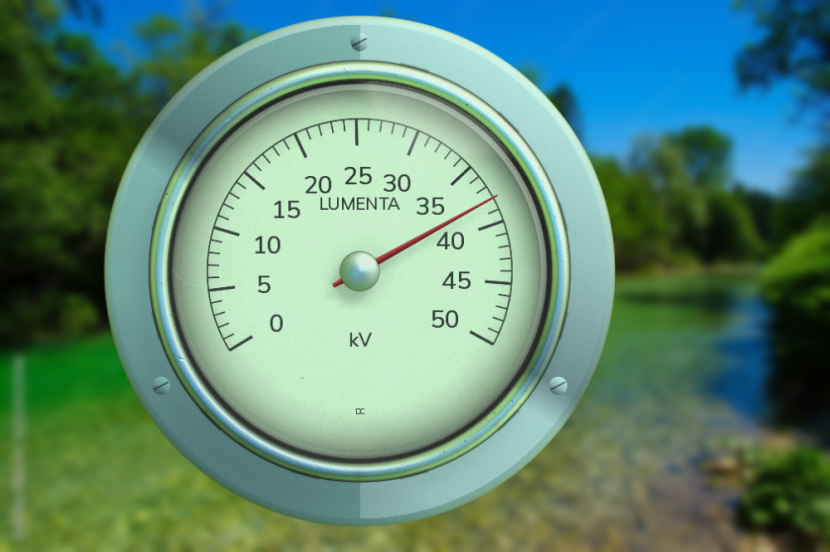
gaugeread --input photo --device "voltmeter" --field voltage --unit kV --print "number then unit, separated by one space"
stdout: 38 kV
